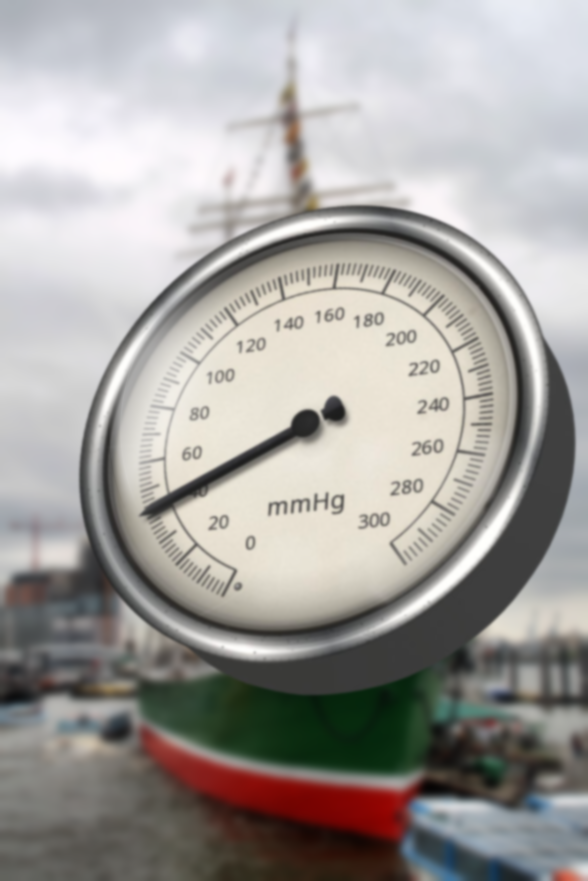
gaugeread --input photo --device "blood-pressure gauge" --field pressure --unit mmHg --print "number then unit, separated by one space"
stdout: 40 mmHg
